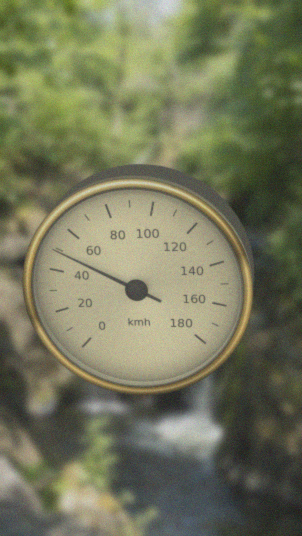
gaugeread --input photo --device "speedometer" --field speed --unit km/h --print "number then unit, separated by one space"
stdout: 50 km/h
